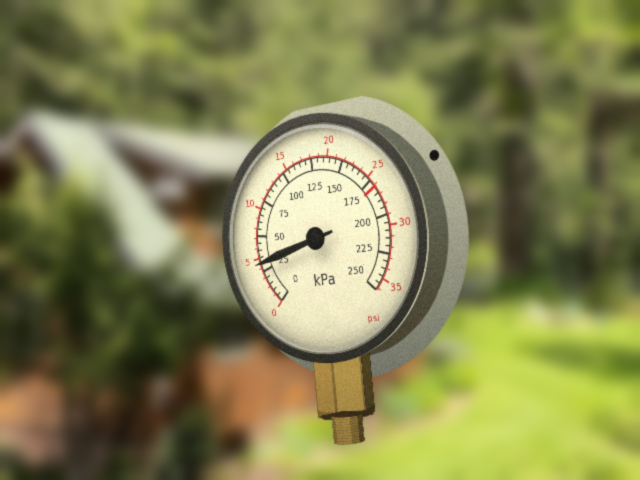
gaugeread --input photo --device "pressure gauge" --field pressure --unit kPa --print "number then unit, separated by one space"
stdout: 30 kPa
